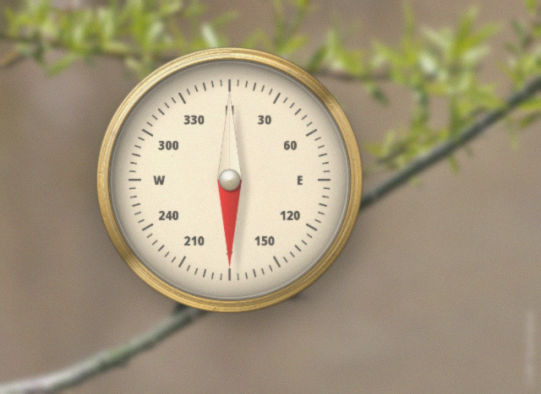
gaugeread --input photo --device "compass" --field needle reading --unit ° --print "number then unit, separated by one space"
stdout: 180 °
